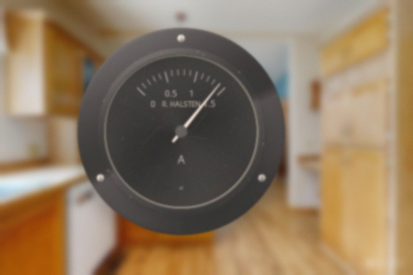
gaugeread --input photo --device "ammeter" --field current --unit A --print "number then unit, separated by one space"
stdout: 1.4 A
